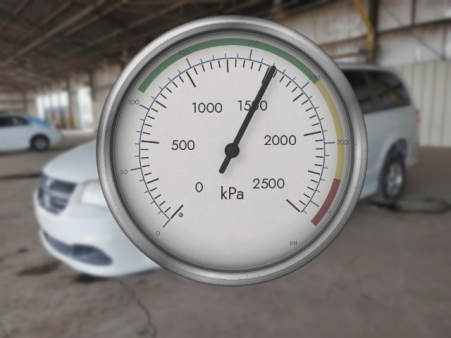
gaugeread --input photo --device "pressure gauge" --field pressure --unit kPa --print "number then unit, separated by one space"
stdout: 1525 kPa
